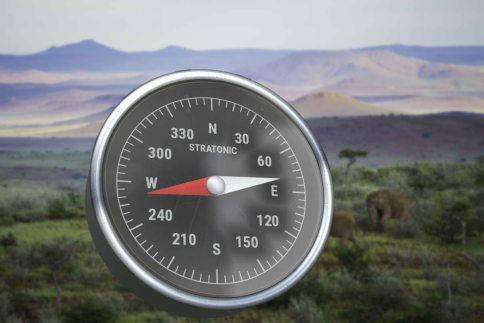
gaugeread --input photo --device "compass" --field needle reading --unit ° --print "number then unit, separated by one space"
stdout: 260 °
